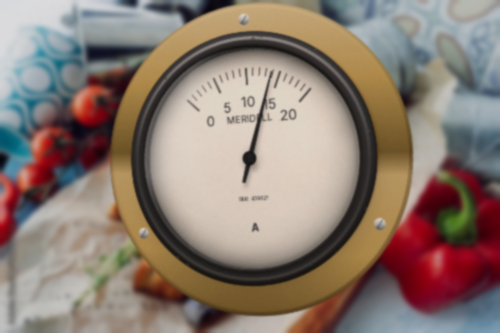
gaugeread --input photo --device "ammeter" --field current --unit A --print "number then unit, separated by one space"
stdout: 14 A
